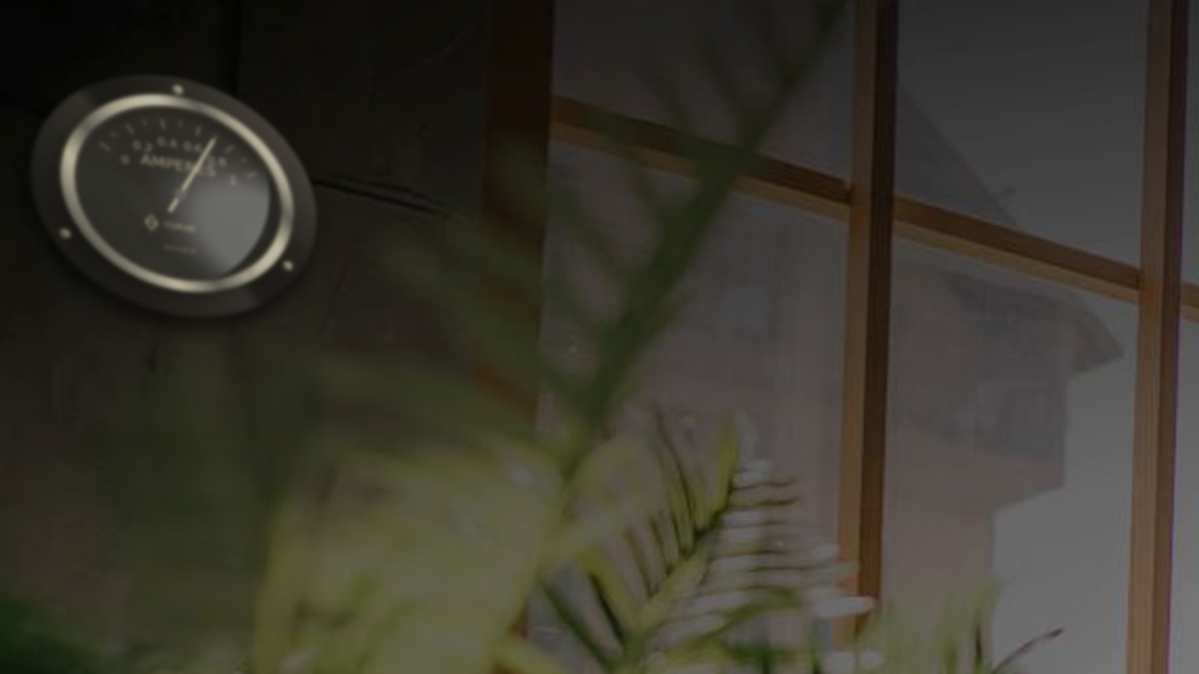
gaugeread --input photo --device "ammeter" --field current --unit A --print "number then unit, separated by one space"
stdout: 0.7 A
